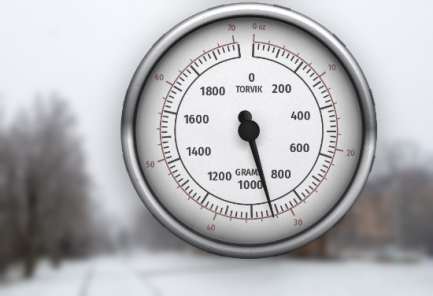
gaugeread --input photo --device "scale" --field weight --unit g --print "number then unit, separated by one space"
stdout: 920 g
